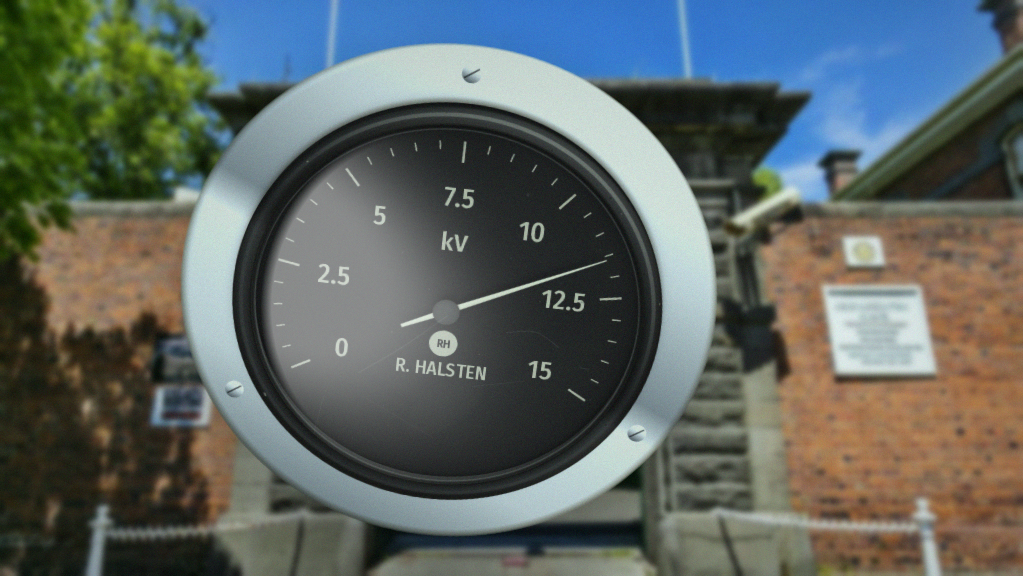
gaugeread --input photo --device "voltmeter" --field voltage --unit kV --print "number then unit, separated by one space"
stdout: 11.5 kV
